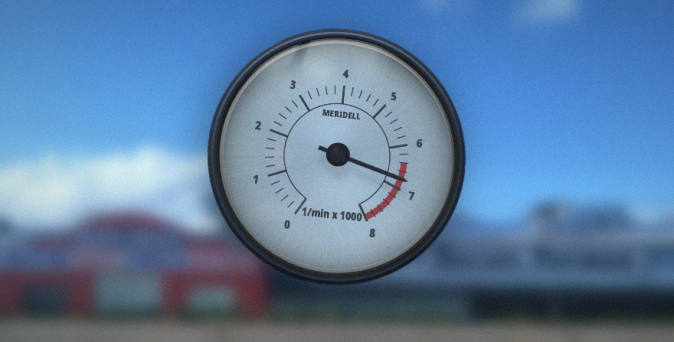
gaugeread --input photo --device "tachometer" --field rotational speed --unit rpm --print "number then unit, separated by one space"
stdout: 6800 rpm
